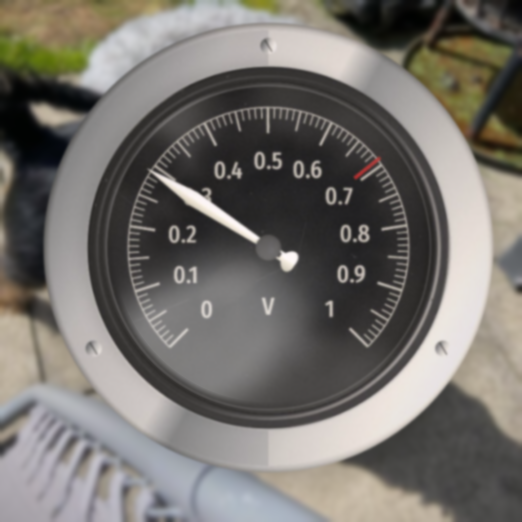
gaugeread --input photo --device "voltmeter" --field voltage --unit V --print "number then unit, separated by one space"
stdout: 0.29 V
